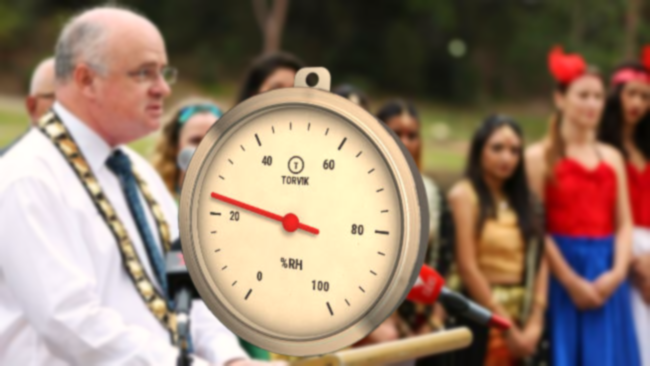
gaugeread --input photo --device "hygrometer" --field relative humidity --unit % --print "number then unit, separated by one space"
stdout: 24 %
